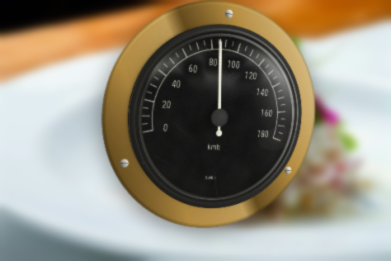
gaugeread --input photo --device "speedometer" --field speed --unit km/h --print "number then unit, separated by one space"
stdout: 85 km/h
